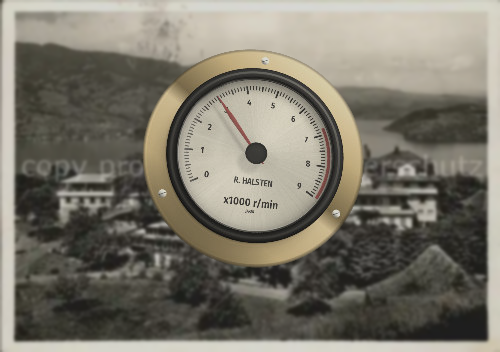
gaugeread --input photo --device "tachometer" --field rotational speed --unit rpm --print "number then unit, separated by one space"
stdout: 3000 rpm
